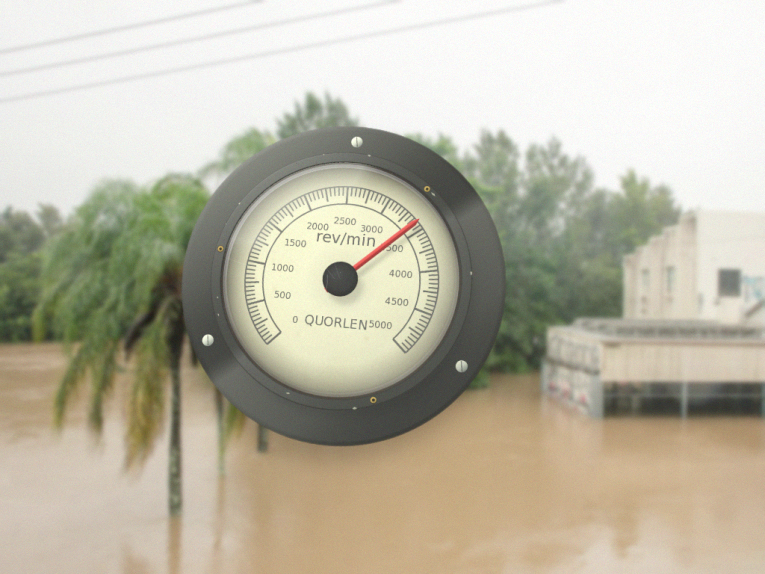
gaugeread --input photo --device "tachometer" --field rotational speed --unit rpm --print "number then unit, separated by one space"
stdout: 3400 rpm
